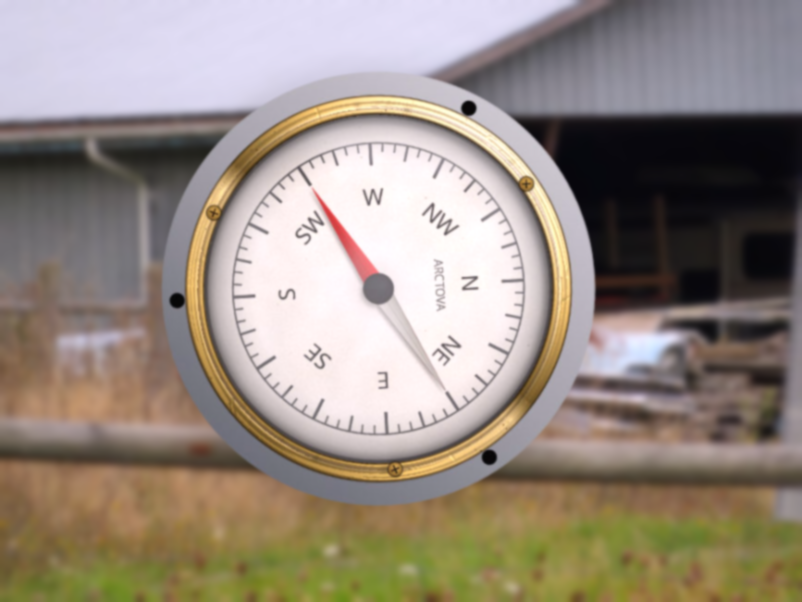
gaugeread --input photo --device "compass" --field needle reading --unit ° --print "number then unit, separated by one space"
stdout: 240 °
